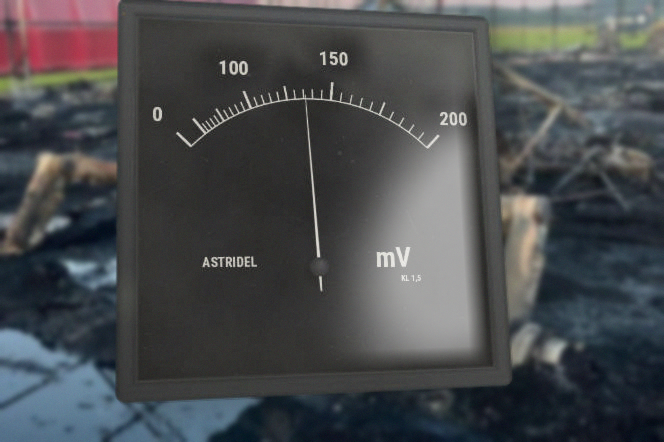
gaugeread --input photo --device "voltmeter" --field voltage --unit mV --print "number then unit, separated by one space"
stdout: 135 mV
